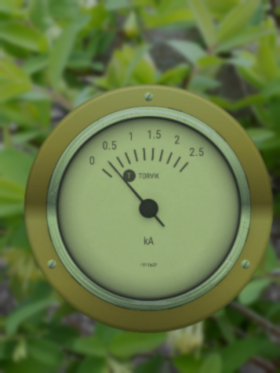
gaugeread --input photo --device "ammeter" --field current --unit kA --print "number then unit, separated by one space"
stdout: 0.25 kA
